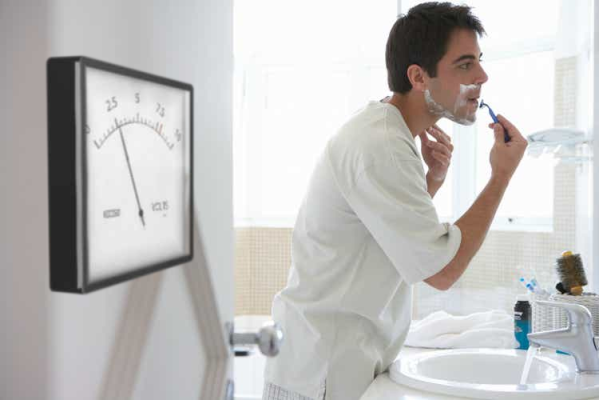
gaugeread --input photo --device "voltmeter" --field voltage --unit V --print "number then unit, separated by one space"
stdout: 2.5 V
